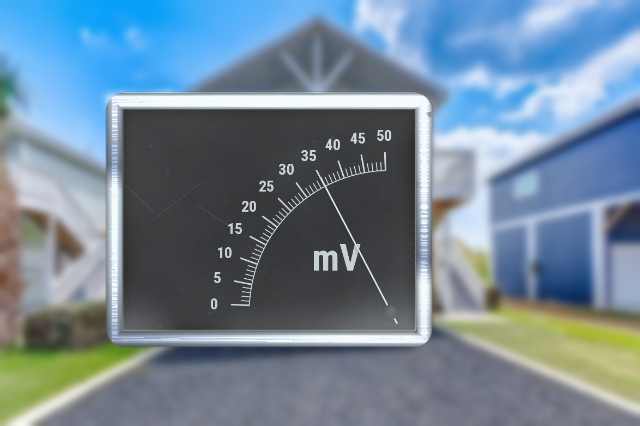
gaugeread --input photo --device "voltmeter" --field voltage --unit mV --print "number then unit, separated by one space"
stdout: 35 mV
